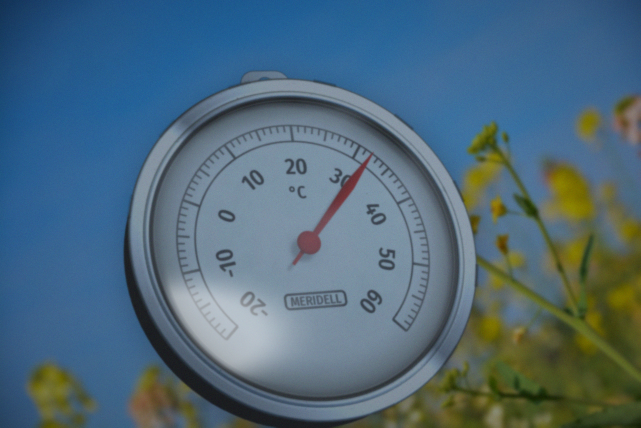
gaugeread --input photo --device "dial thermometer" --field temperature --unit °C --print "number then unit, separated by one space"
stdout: 32 °C
